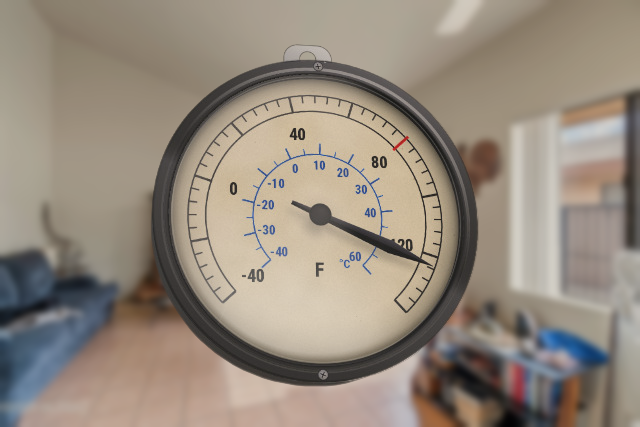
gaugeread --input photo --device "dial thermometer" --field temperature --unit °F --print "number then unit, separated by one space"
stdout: 124 °F
